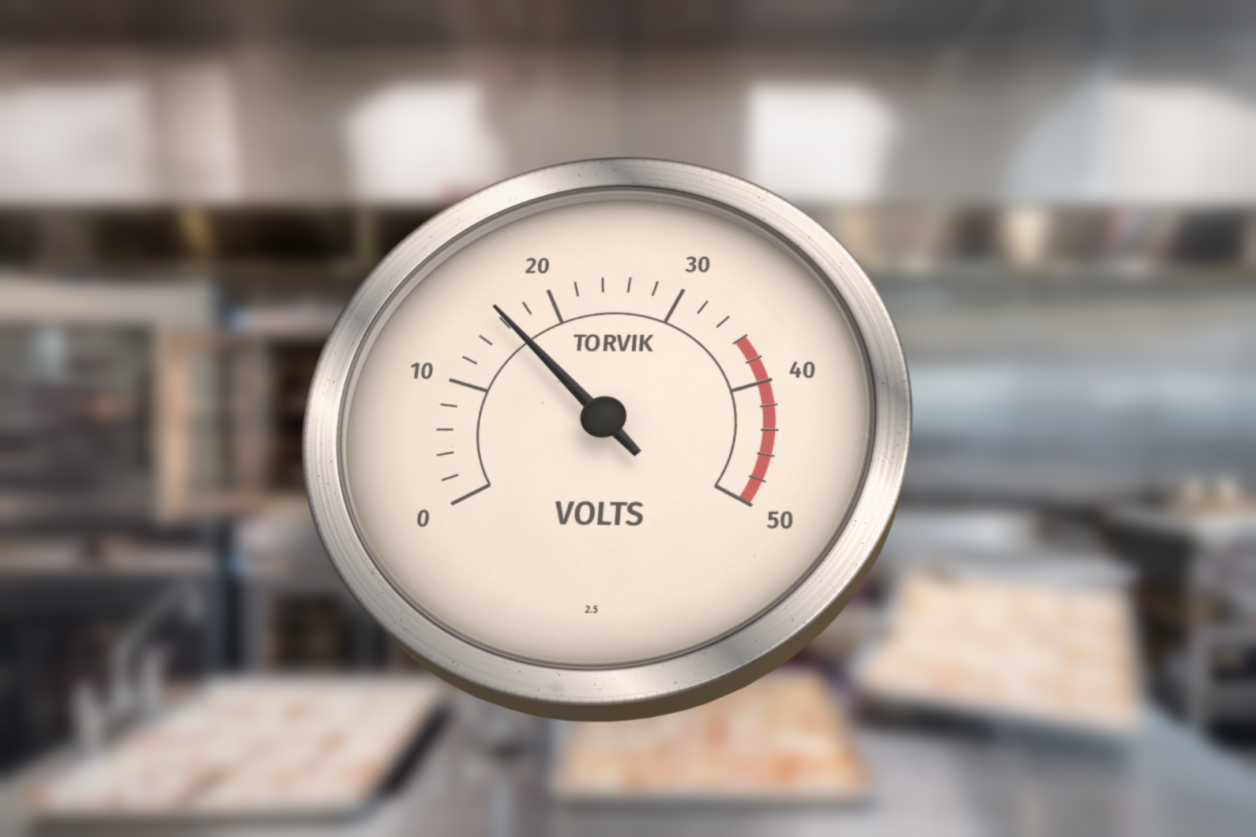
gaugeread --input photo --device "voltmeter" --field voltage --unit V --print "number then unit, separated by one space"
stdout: 16 V
